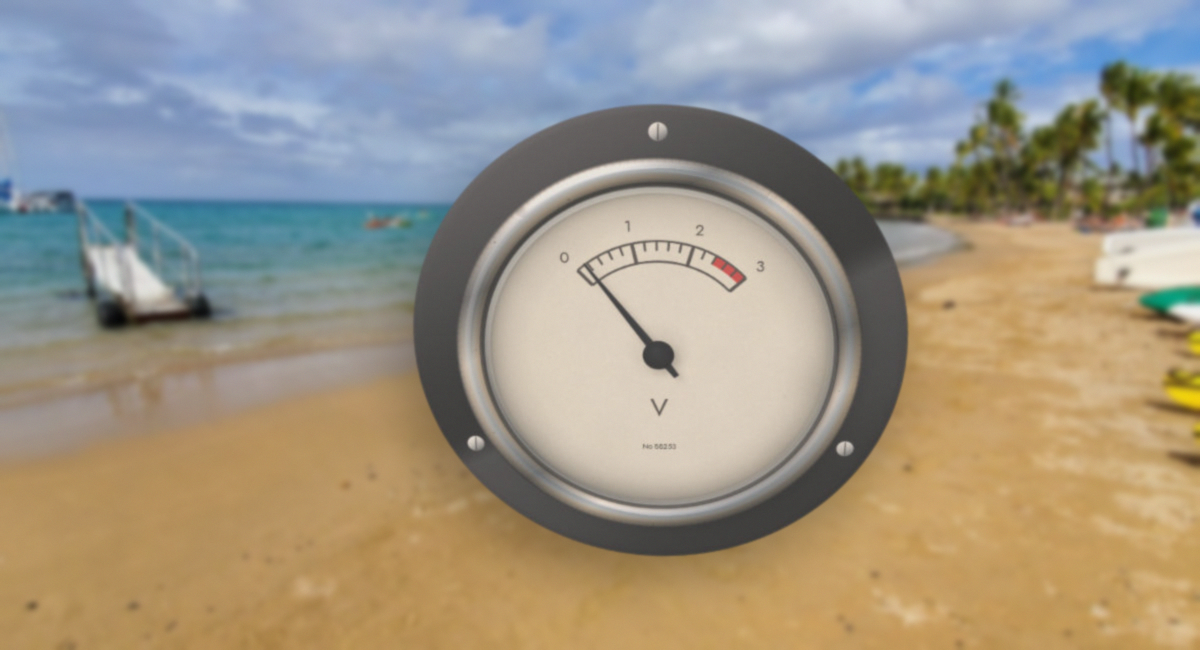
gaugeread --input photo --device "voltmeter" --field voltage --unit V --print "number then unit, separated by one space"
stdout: 0.2 V
